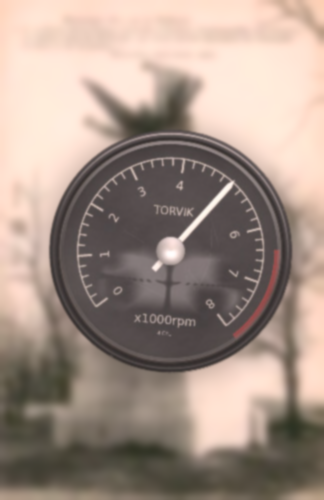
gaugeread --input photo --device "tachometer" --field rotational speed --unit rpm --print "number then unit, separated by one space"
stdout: 5000 rpm
